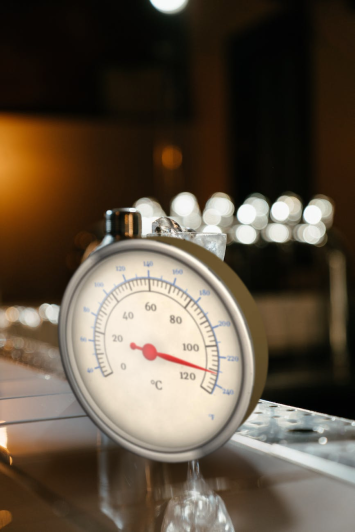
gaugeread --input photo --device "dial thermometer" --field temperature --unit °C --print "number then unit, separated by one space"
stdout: 110 °C
